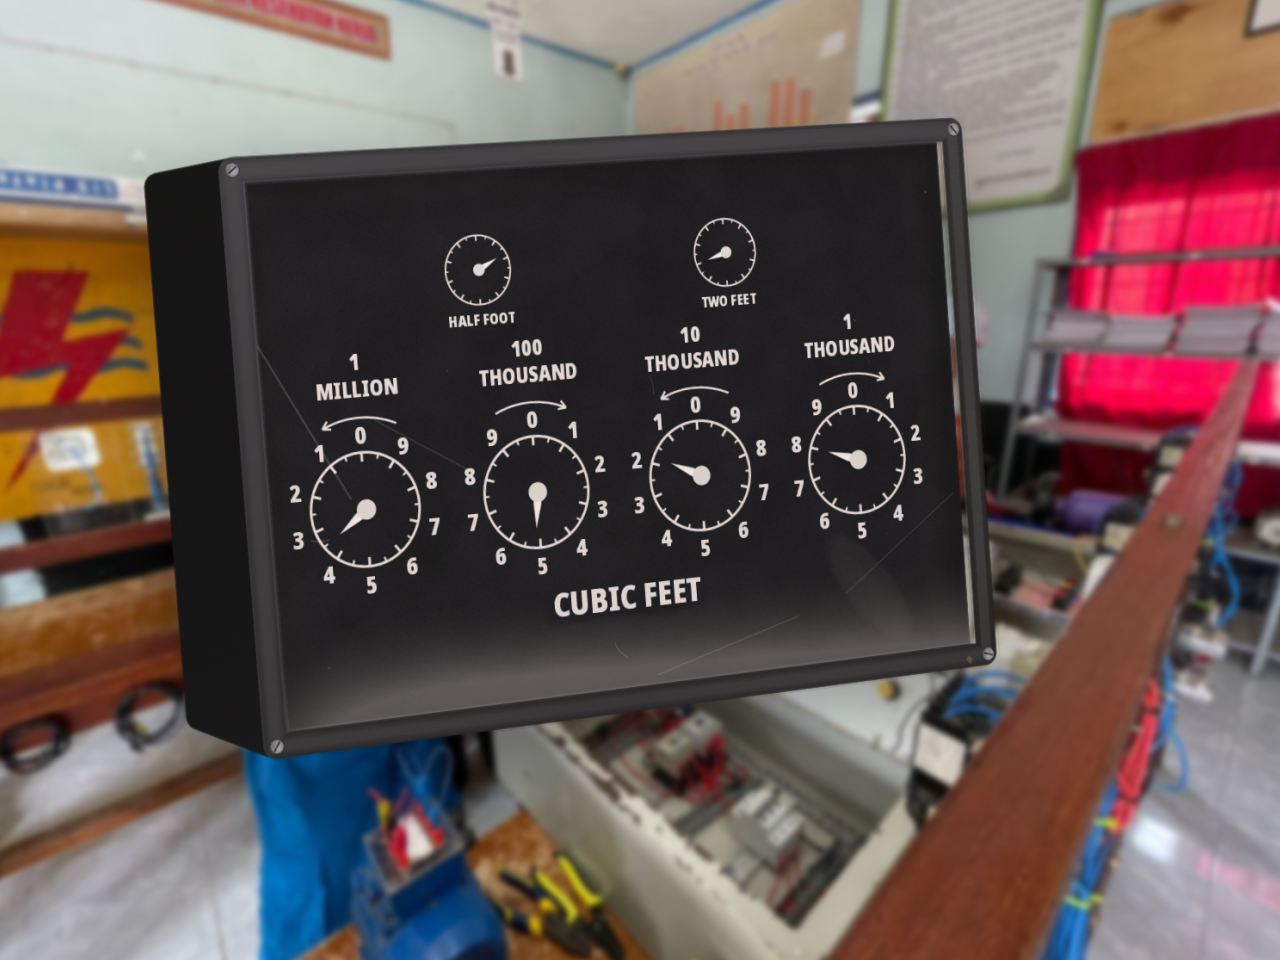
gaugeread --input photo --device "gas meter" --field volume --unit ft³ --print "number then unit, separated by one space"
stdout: 351800 ft³
